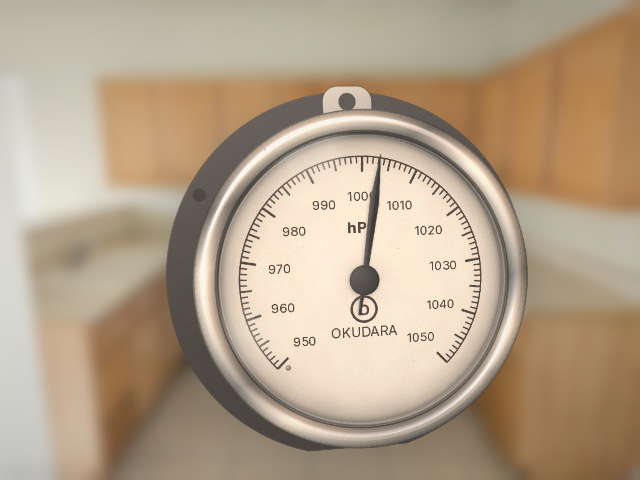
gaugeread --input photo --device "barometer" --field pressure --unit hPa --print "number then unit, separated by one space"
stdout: 1003 hPa
